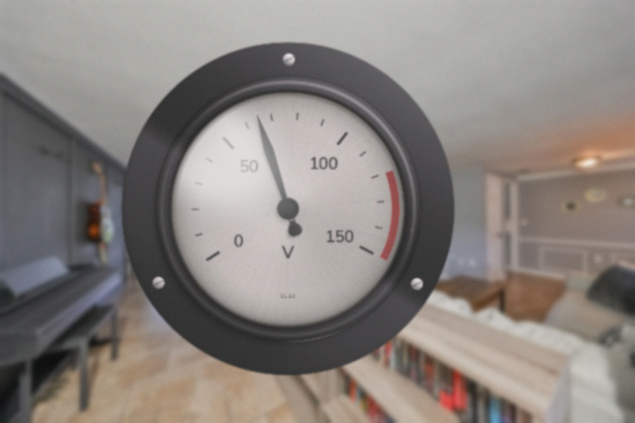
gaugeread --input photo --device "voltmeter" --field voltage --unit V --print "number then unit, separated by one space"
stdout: 65 V
